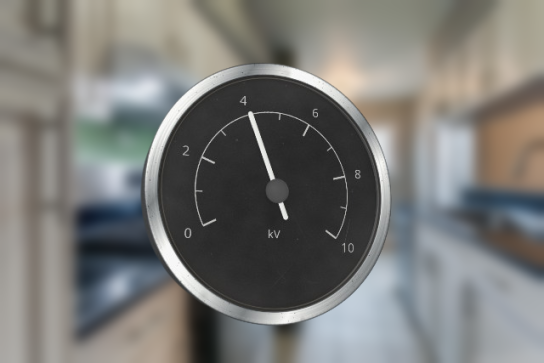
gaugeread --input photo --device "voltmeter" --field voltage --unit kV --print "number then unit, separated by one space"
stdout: 4 kV
